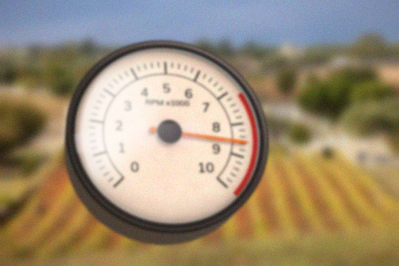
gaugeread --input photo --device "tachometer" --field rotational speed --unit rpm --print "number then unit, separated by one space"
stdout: 8600 rpm
